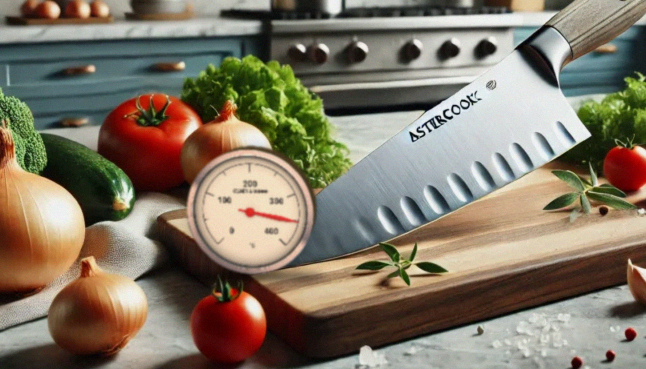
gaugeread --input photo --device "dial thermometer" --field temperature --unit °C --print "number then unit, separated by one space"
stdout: 350 °C
